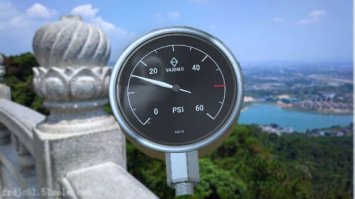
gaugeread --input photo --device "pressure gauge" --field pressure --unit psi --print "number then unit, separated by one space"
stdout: 15 psi
